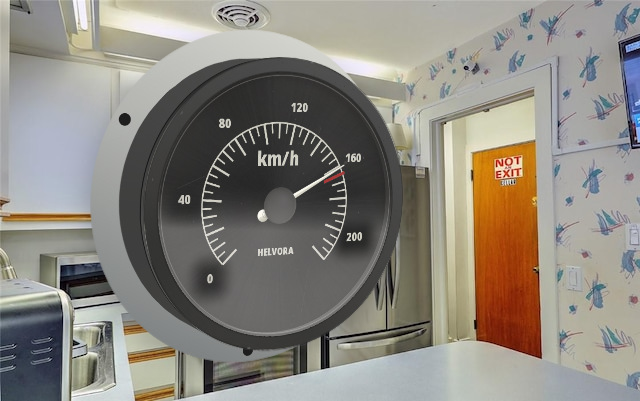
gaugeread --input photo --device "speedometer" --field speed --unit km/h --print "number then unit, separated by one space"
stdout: 160 km/h
